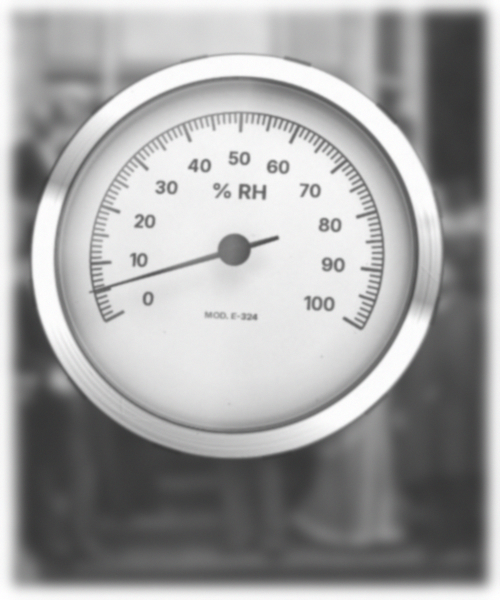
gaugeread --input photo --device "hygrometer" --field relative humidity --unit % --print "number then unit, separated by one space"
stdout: 5 %
